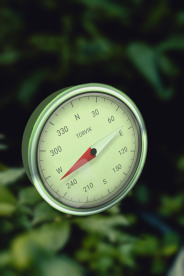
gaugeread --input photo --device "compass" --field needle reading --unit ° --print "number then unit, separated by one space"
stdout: 260 °
